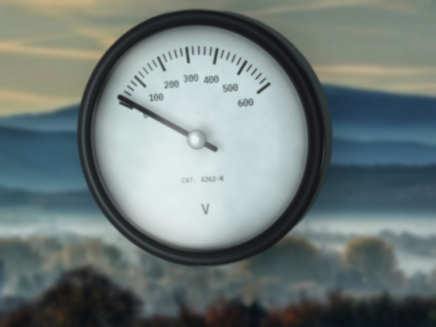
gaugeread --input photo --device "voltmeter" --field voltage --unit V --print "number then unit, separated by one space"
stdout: 20 V
